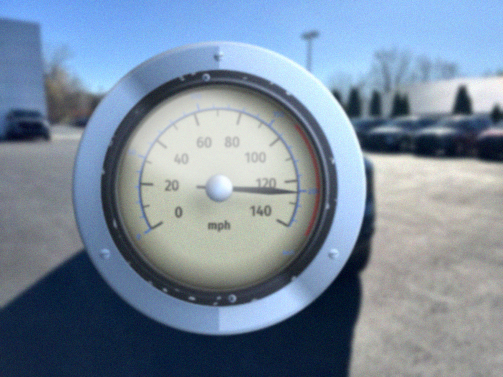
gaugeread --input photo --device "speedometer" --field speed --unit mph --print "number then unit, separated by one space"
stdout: 125 mph
